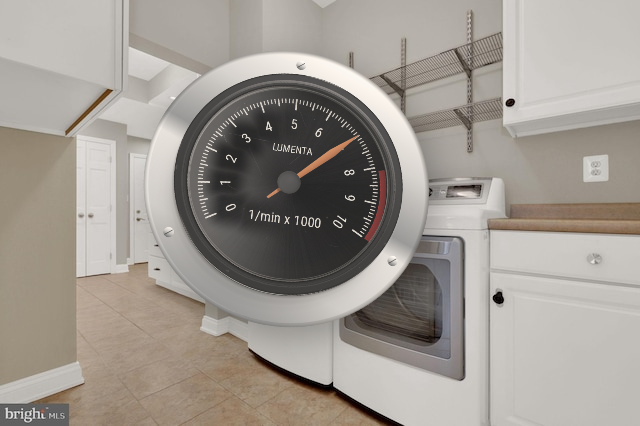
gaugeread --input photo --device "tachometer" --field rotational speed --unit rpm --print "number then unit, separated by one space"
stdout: 7000 rpm
